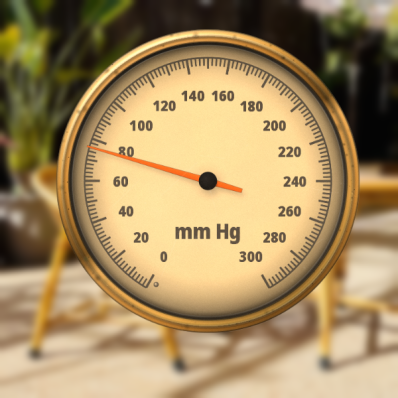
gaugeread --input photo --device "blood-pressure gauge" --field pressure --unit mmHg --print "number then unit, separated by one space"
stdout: 76 mmHg
